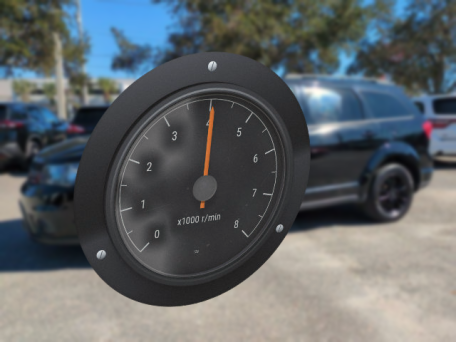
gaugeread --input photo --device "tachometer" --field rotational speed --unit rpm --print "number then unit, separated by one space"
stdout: 4000 rpm
